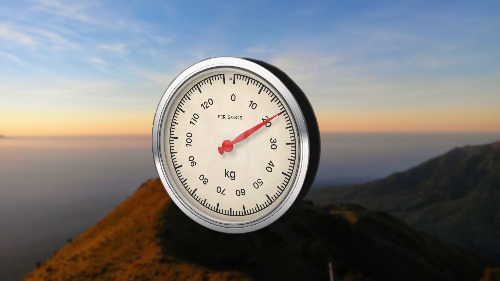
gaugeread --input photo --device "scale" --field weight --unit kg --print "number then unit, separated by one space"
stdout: 20 kg
